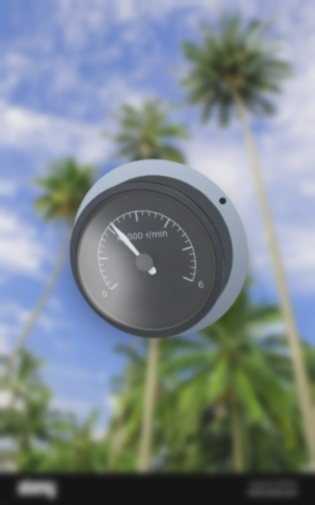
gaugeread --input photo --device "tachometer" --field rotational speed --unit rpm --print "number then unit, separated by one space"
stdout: 2200 rpm
